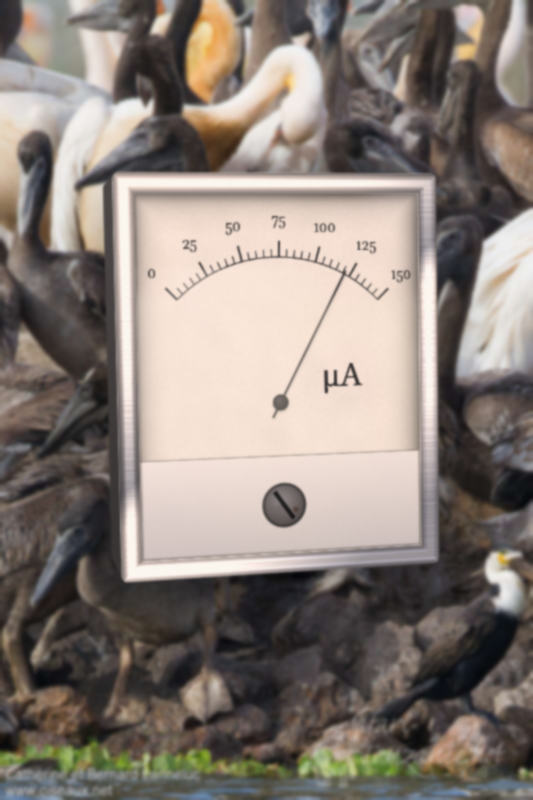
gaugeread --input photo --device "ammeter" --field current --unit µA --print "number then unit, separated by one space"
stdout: 120 µA
